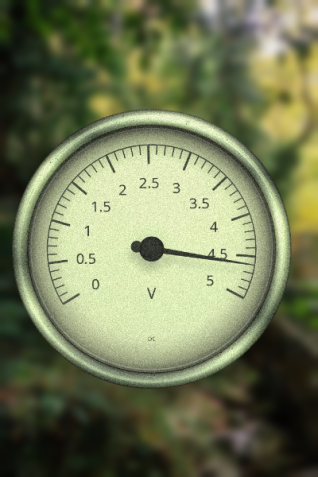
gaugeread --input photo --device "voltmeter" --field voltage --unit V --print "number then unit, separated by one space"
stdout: 4.6 V
